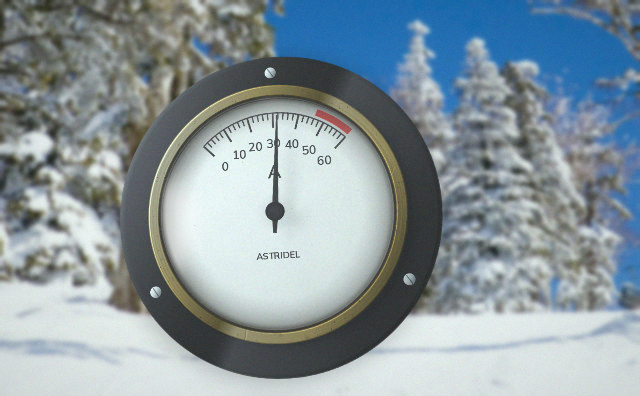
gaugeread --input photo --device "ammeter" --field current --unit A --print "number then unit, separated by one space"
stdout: 32 A
